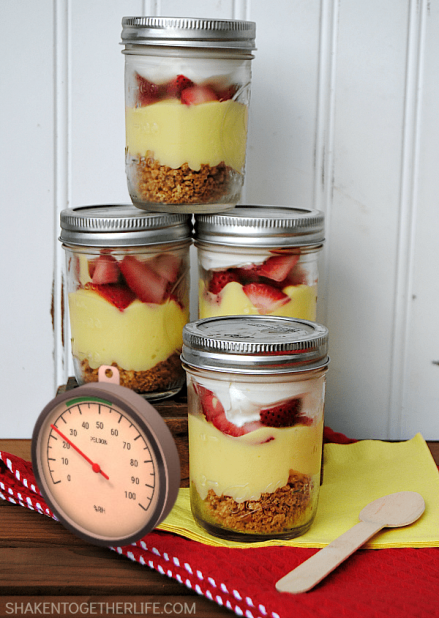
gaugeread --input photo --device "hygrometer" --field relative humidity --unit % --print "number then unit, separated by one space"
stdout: 25 %
